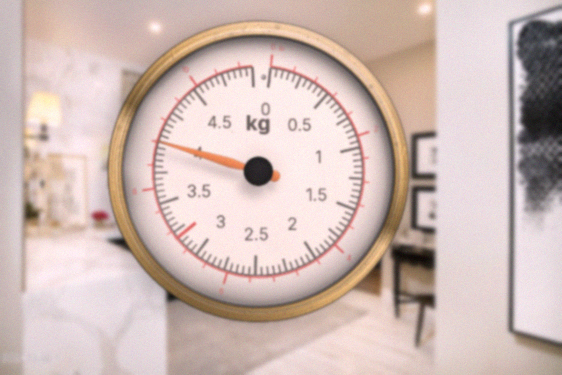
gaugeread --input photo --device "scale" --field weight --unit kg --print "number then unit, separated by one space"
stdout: 4 kg
